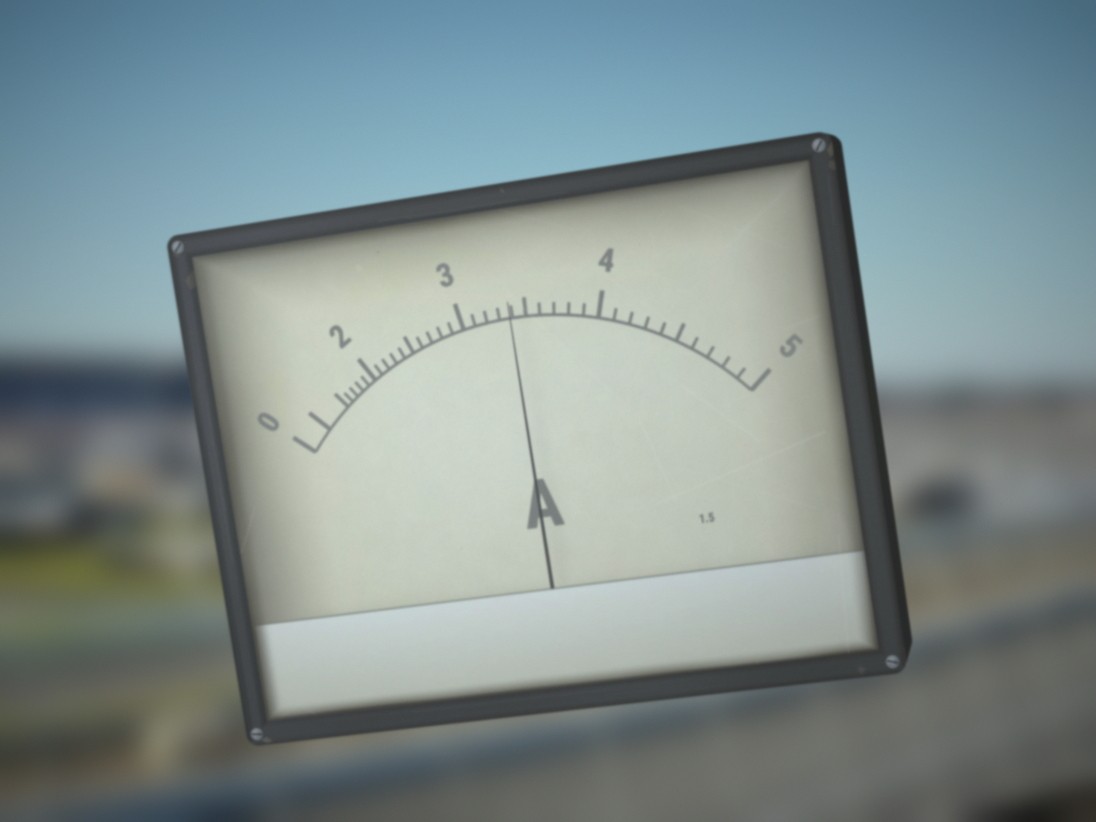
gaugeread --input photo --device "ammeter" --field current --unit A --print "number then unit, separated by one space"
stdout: 3.4 A
